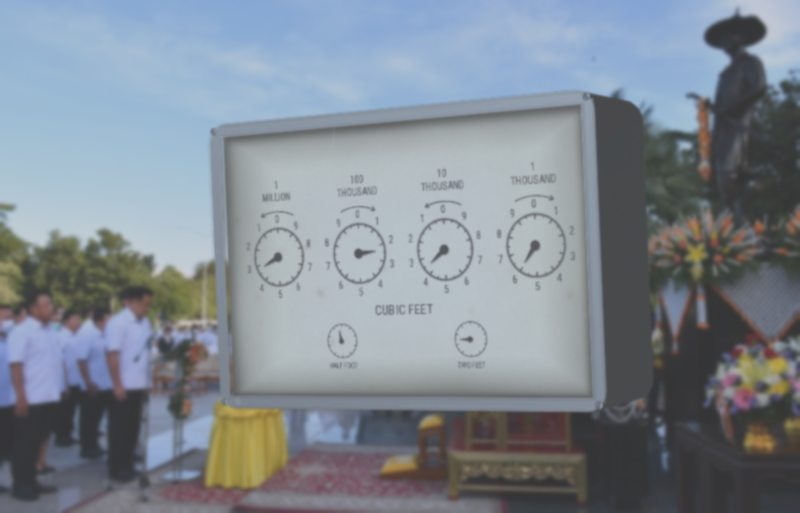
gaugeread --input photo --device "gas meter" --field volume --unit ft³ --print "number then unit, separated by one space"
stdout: 323600 ft³
